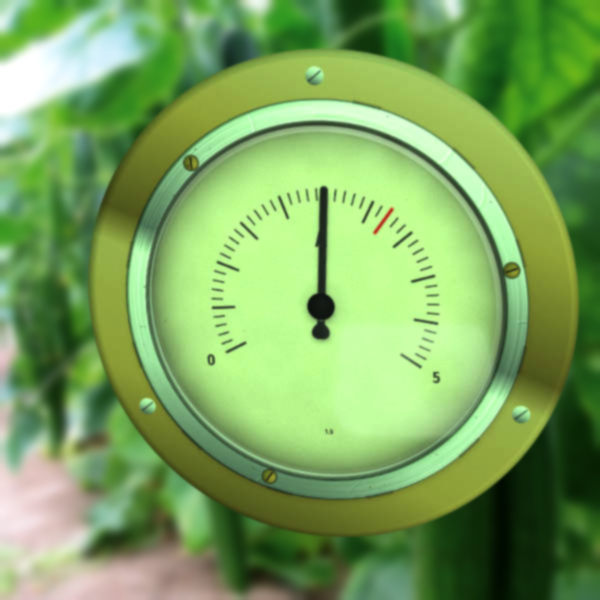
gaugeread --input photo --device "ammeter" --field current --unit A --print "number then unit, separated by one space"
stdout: 2.5 A
